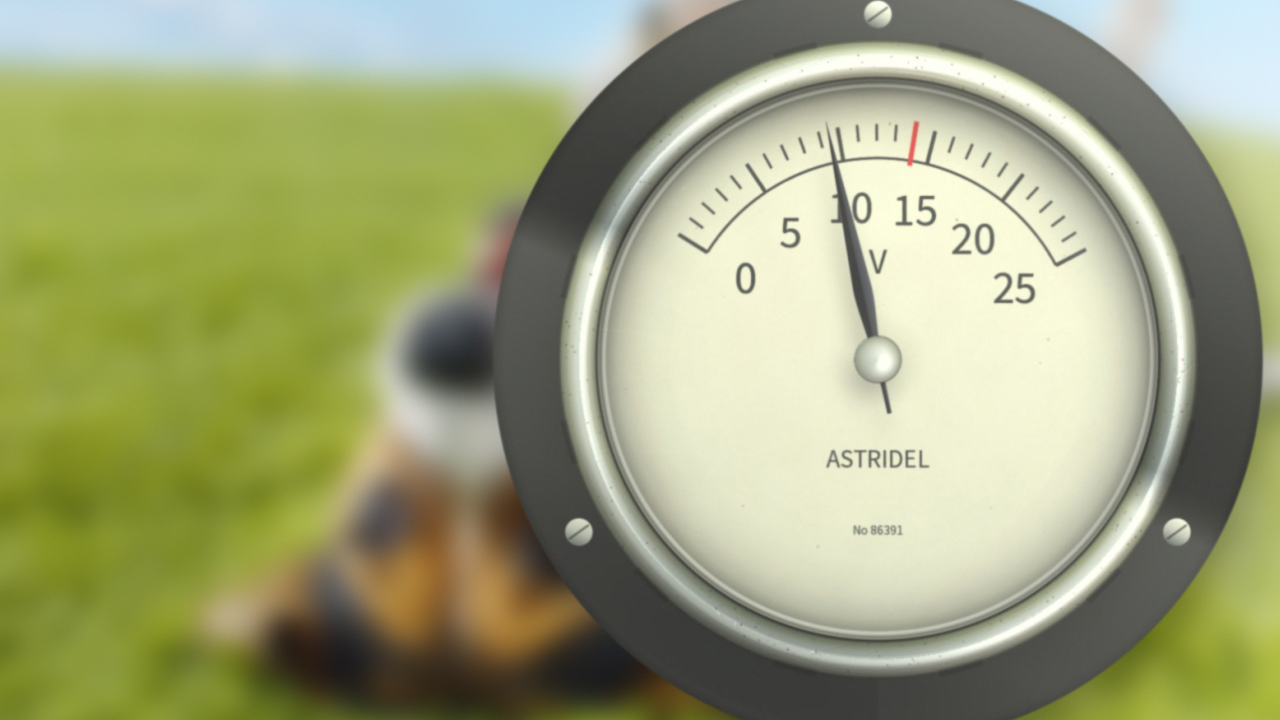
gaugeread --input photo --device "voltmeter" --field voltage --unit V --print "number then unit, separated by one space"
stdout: 9.5 V
